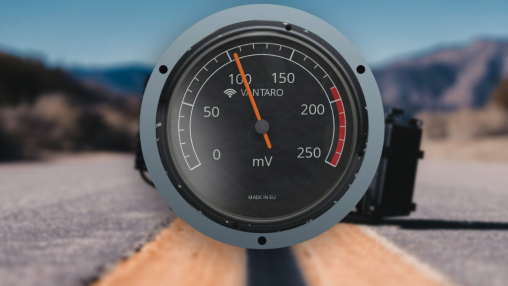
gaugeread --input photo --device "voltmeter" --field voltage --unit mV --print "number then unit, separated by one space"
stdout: 105 mV
